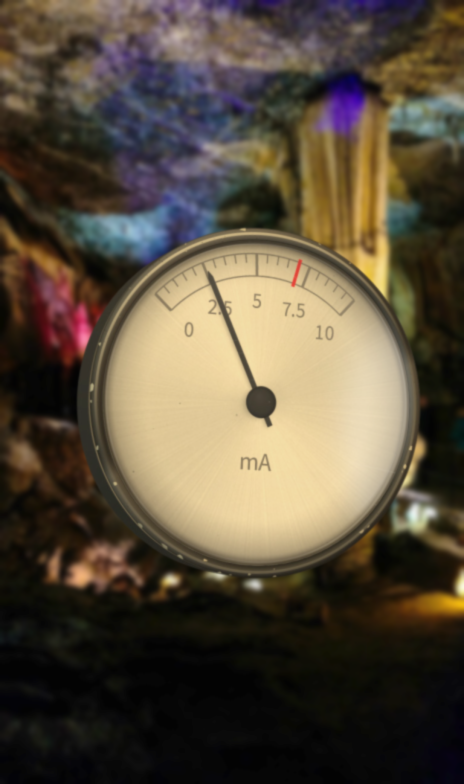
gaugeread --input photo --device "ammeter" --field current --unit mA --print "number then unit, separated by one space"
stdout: 2.5 mA
